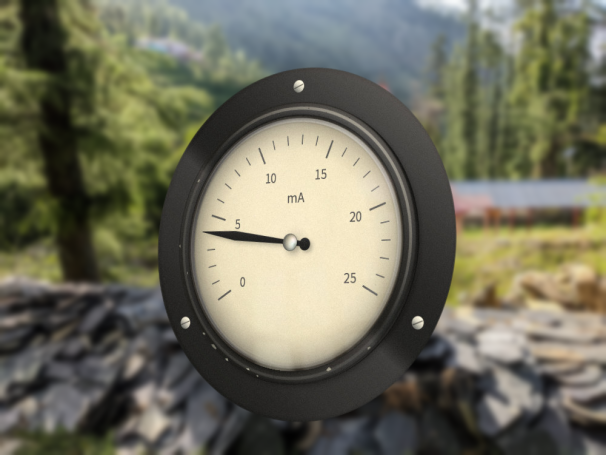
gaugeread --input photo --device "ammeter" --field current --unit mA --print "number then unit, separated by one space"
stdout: 4 mA
